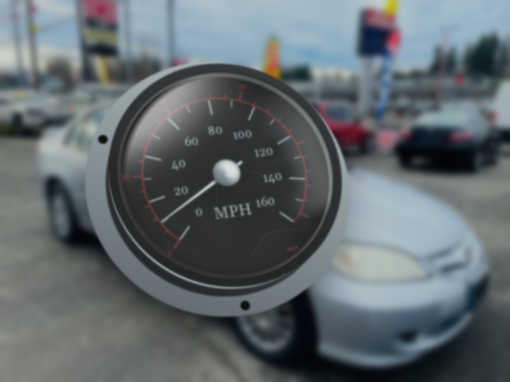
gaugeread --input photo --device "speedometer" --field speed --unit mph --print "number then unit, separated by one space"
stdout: 10 mph
